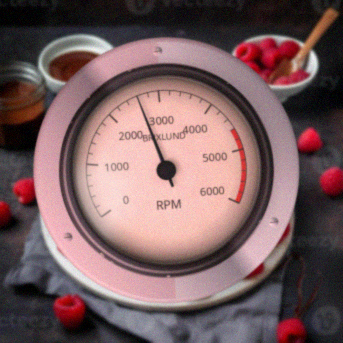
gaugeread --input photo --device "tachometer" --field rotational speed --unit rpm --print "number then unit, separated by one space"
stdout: 2600 rpm
